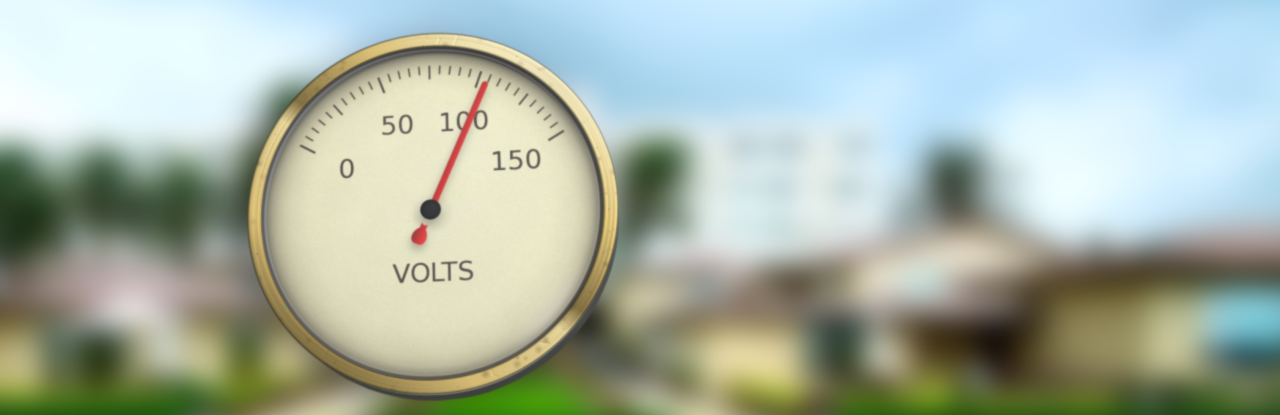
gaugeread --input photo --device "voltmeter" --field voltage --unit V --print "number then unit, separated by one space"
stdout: 105 V
